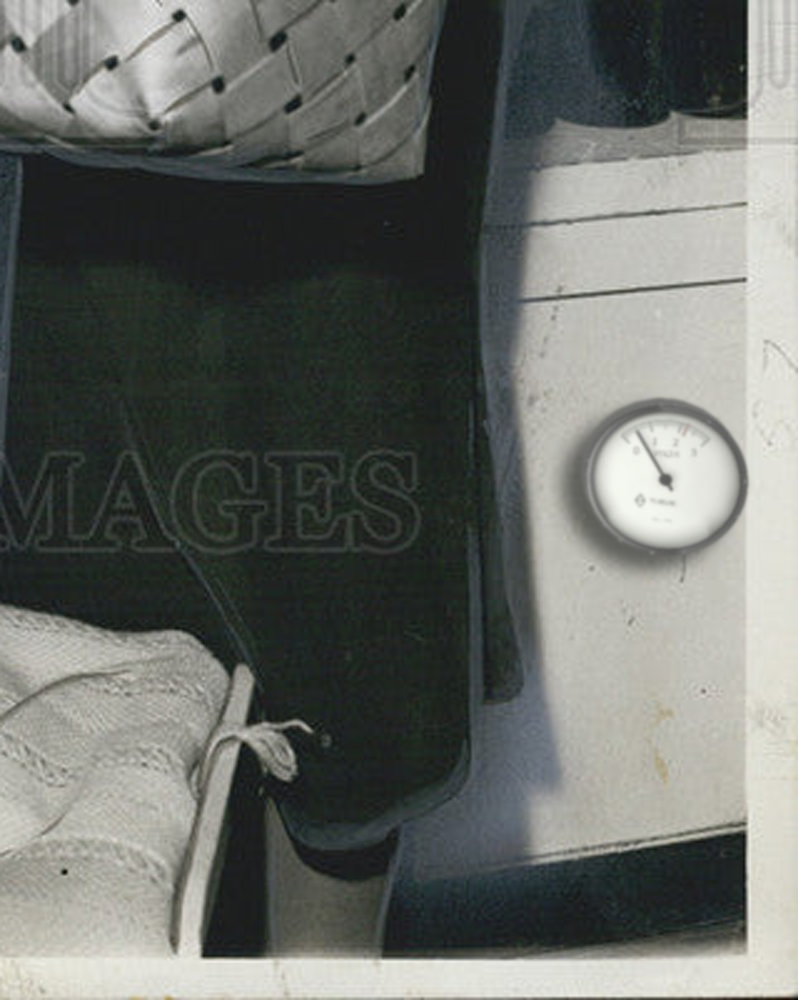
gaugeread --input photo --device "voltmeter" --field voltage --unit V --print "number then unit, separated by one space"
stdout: 0.5 V
